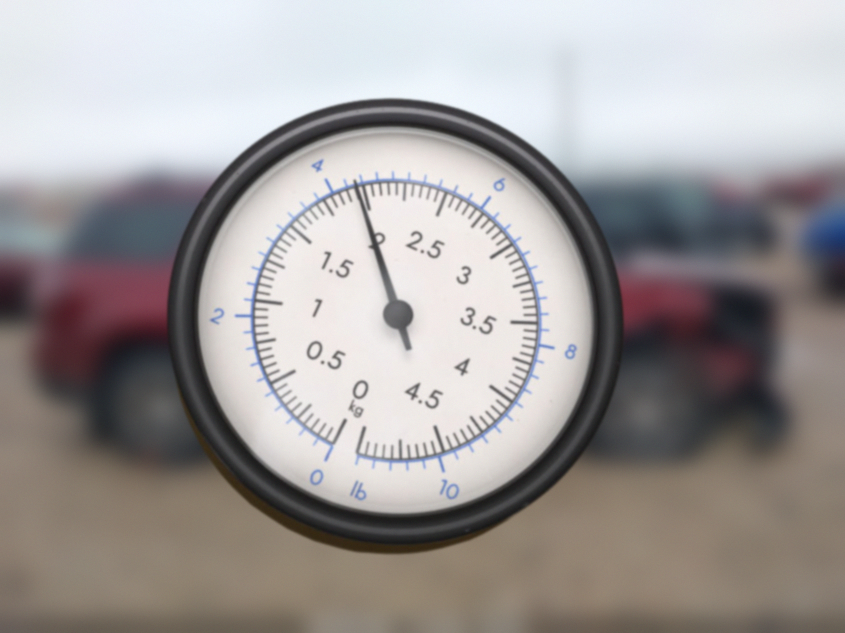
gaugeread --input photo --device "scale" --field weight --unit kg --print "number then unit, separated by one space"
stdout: 1.95 kg
